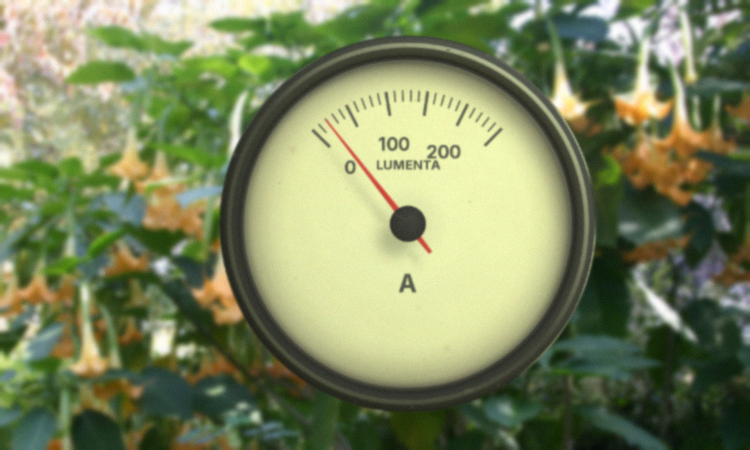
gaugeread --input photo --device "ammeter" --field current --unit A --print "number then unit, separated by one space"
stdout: 20 A
